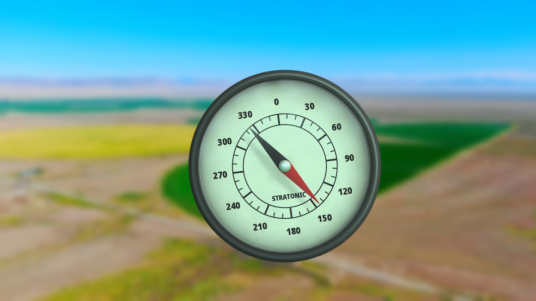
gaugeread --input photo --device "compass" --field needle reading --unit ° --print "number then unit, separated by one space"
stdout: 145 °
